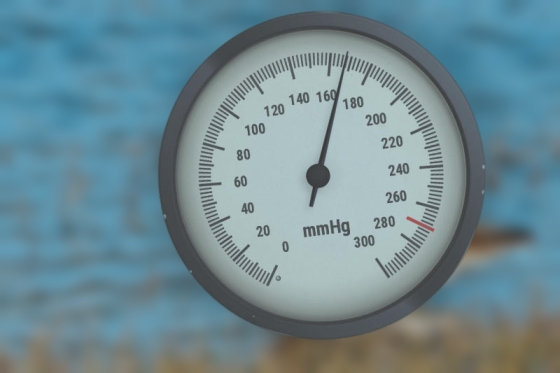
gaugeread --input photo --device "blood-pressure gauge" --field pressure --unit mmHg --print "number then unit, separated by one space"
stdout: 168 mmHg
